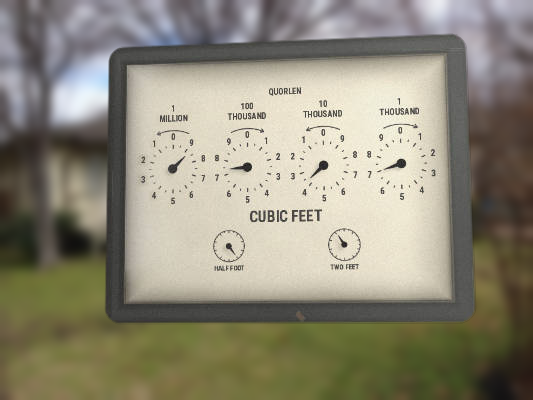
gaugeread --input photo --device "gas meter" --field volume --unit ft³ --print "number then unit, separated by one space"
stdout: 873700 ft³
